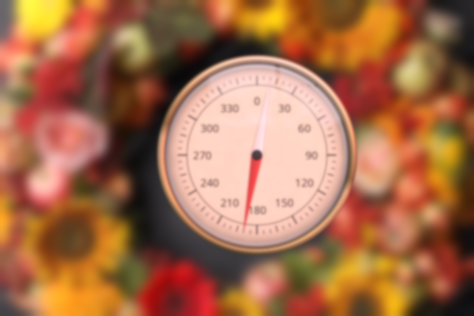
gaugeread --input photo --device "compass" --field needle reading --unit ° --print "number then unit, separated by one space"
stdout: 190 °
